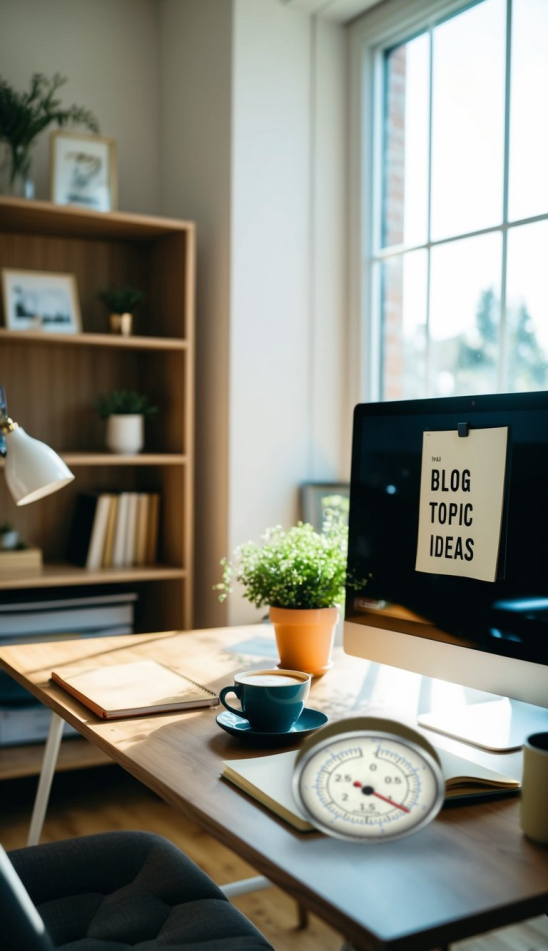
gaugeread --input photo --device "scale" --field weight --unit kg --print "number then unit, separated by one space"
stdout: 1 kg
